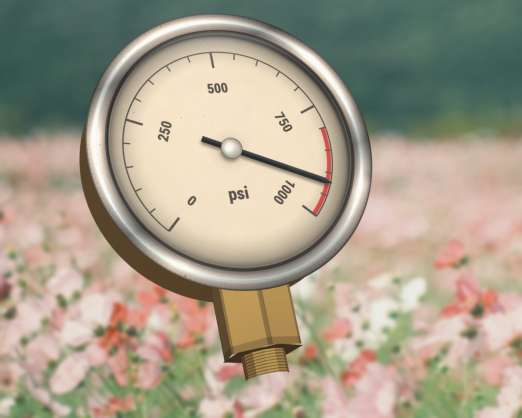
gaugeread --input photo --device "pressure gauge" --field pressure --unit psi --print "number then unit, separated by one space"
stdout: 925 psi
